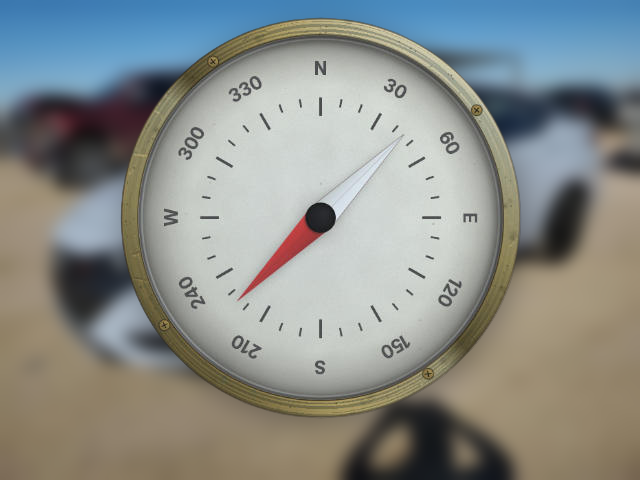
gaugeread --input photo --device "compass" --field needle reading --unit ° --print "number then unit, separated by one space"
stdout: 225 °
